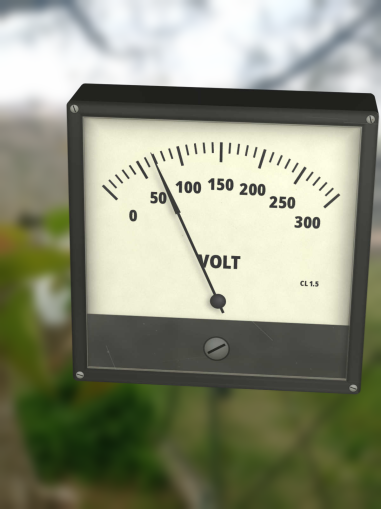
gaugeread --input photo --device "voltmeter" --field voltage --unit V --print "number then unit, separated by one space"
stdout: 70 V
